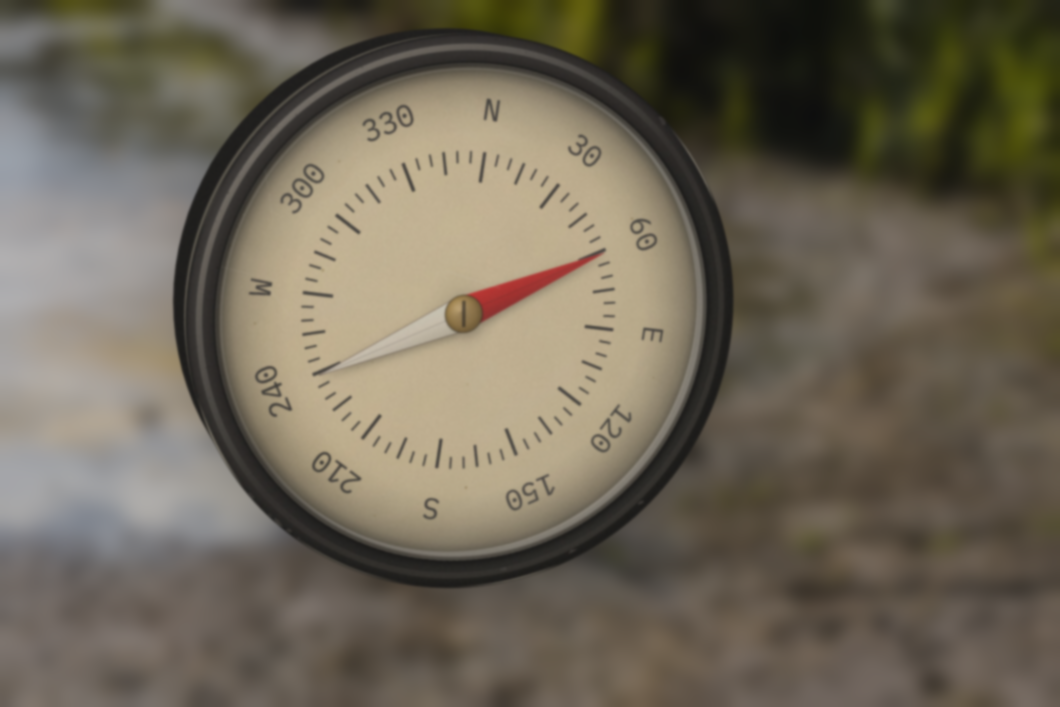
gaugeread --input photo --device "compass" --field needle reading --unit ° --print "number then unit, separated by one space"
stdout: 60 °
